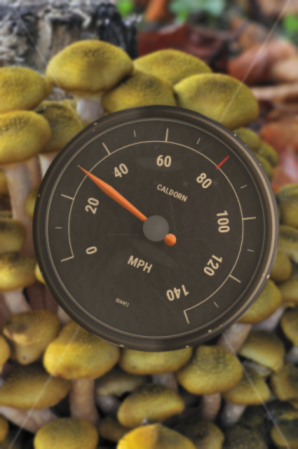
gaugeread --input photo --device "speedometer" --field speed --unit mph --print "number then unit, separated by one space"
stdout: 30 mph
